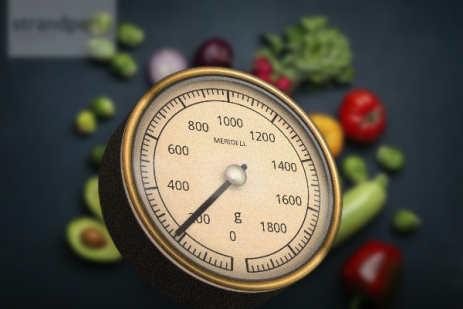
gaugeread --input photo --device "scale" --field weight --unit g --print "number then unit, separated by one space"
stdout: 220 g
